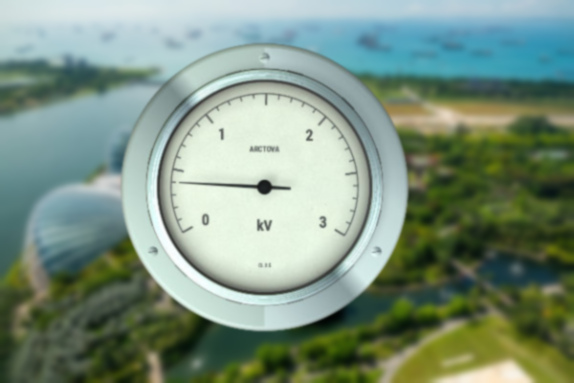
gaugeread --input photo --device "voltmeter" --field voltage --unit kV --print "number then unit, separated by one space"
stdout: 0.4 kV
